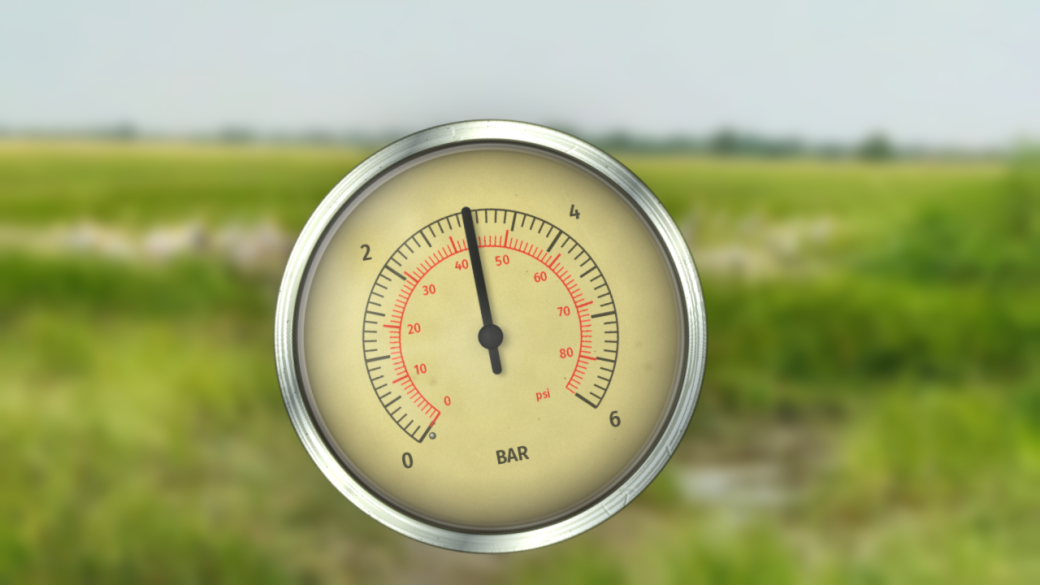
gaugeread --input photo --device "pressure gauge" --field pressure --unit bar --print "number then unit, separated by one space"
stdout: 3 bar
